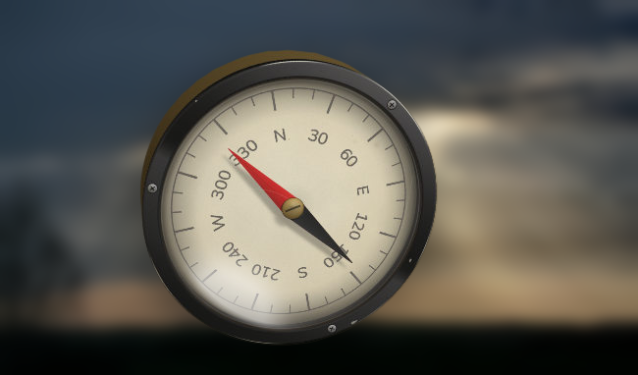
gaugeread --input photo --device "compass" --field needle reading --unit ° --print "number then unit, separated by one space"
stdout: 325 °
